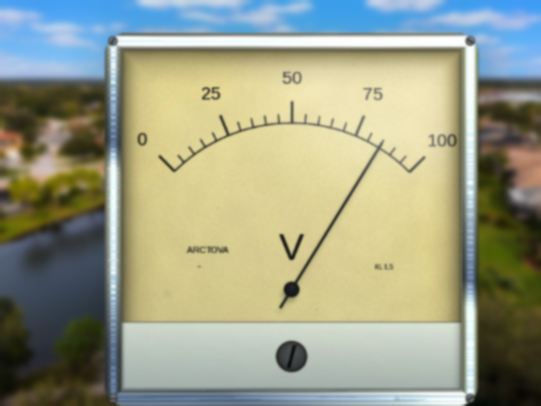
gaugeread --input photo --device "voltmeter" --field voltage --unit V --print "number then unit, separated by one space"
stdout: 85 V
